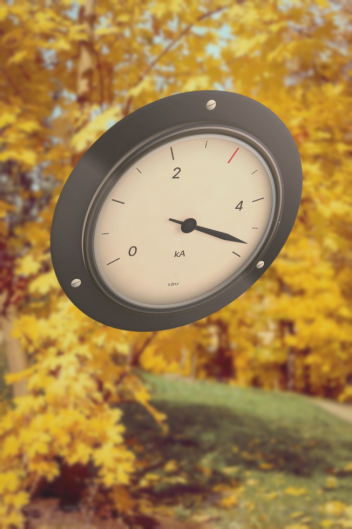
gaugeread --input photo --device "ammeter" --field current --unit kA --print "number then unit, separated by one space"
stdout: 4.75 kA
